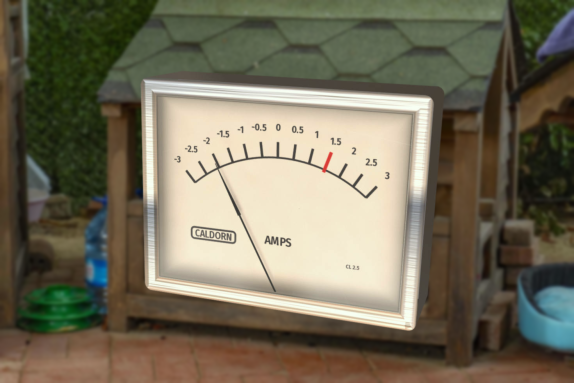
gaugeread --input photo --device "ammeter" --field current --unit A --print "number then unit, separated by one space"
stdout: -2 A
